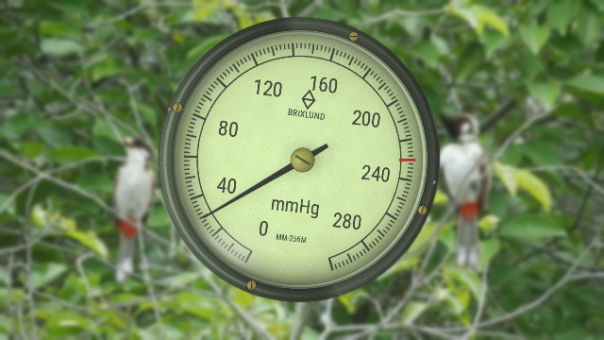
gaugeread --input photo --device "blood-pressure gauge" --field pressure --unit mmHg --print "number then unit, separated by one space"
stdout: 30 mmHg
